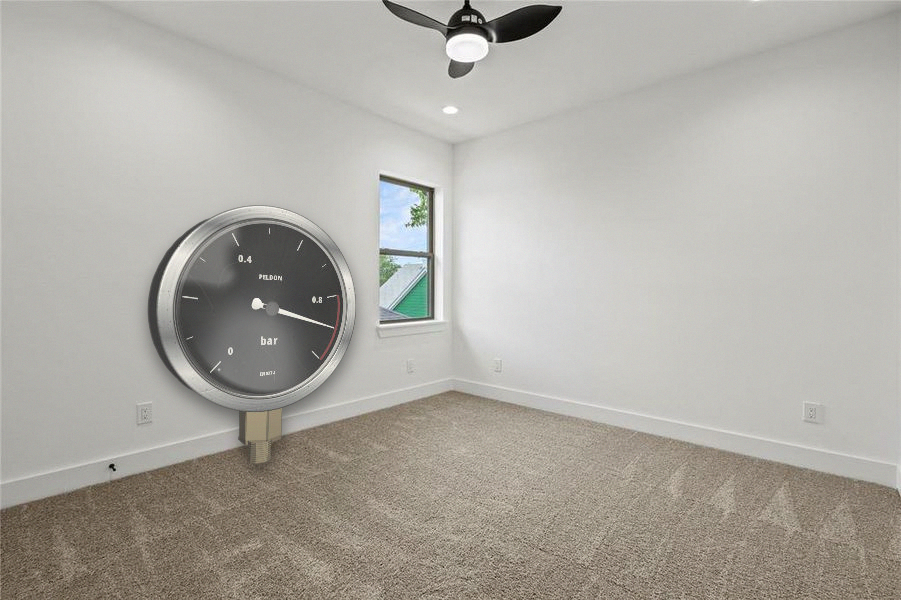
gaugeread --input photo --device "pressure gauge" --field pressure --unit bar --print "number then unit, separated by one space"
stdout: 0.9 bar
